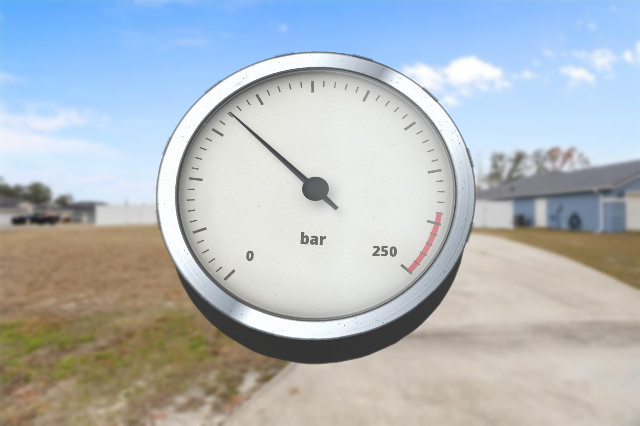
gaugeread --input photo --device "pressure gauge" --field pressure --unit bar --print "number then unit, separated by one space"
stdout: 85 bar
